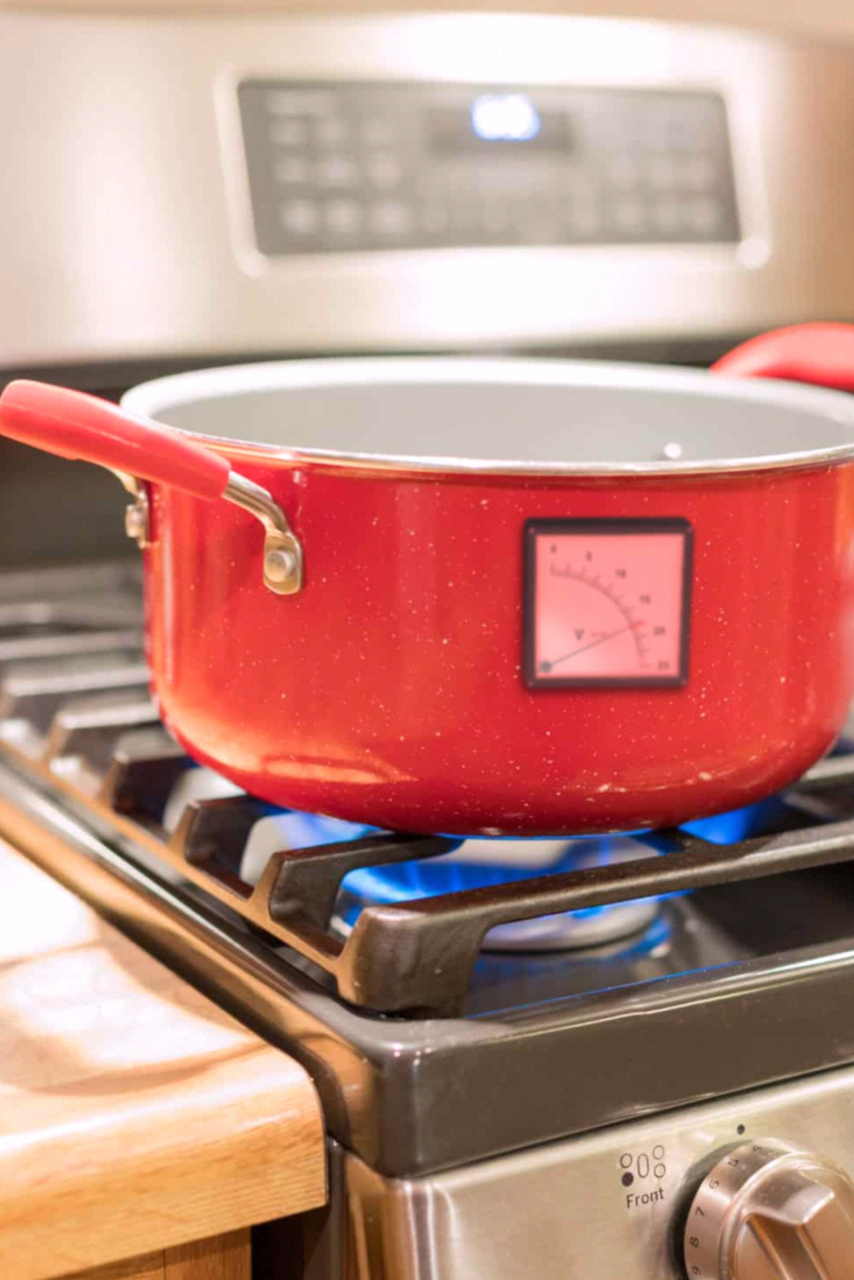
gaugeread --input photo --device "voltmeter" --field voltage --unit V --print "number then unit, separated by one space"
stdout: 17.5 V
